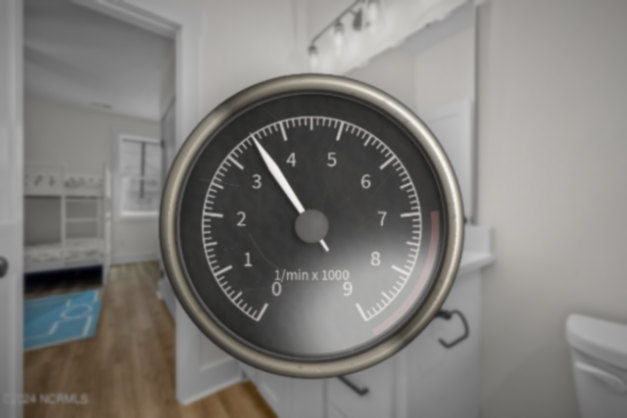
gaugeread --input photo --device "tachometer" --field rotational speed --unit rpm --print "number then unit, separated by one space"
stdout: 3500 rpm
